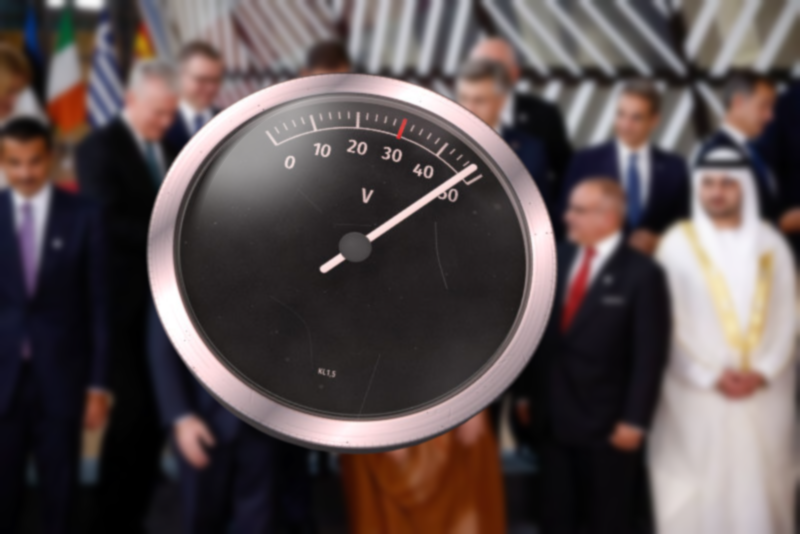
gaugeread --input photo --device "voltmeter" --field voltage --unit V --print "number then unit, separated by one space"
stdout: 48 V
